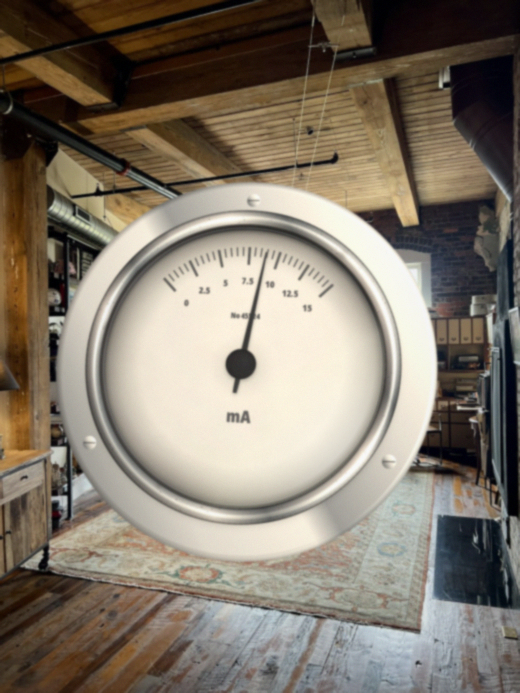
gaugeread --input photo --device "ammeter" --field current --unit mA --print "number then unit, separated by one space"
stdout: 9 mA
